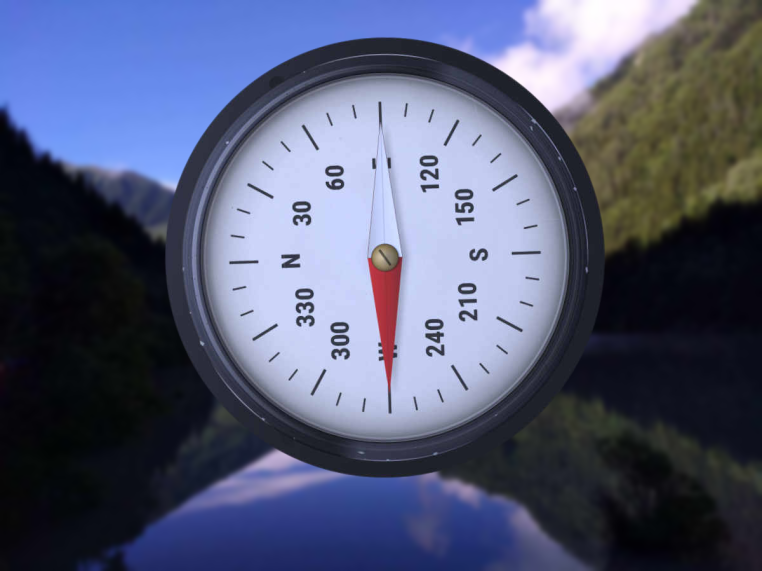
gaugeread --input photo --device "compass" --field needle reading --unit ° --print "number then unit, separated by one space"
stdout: 270 °
